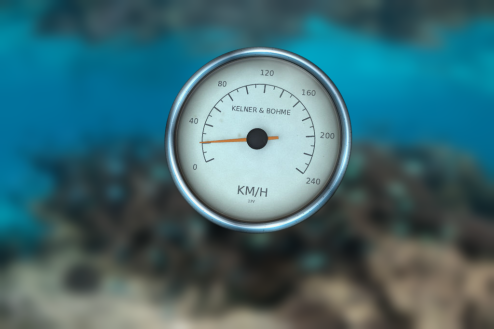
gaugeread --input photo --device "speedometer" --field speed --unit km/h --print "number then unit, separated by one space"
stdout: 20 km/h
